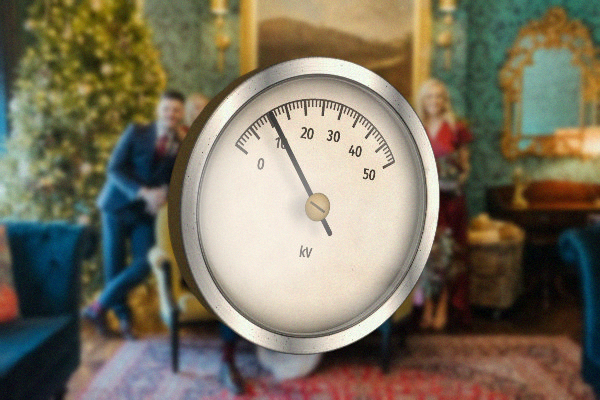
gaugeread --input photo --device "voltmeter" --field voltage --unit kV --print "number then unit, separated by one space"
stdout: 10 kV
